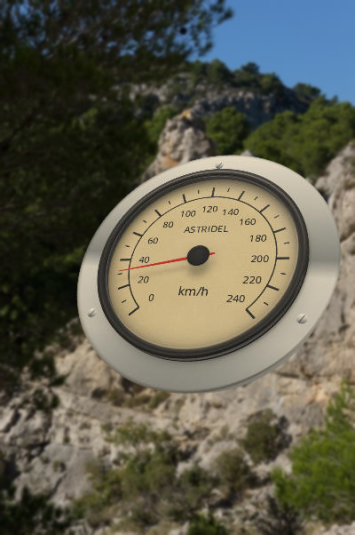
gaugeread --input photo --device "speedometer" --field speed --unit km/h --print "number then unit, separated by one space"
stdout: 30 km/h
